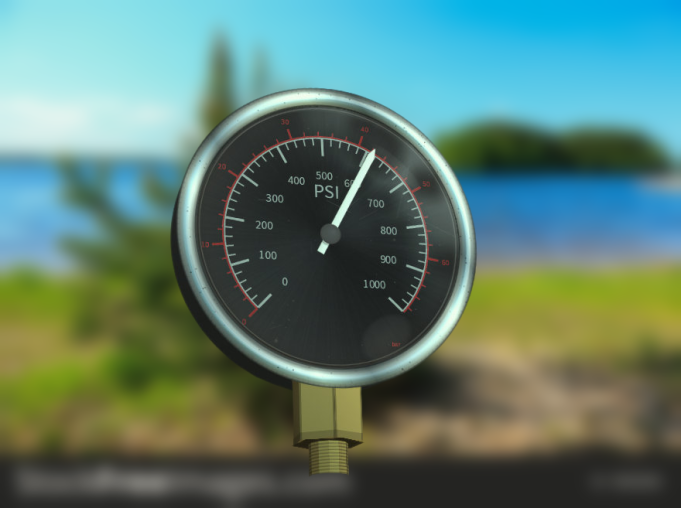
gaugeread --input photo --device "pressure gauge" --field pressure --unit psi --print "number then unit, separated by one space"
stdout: 610 psi
